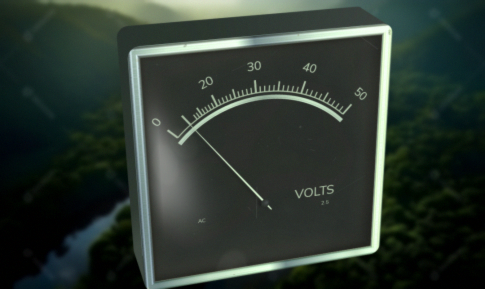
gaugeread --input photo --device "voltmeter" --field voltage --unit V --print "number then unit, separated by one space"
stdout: 10 V
